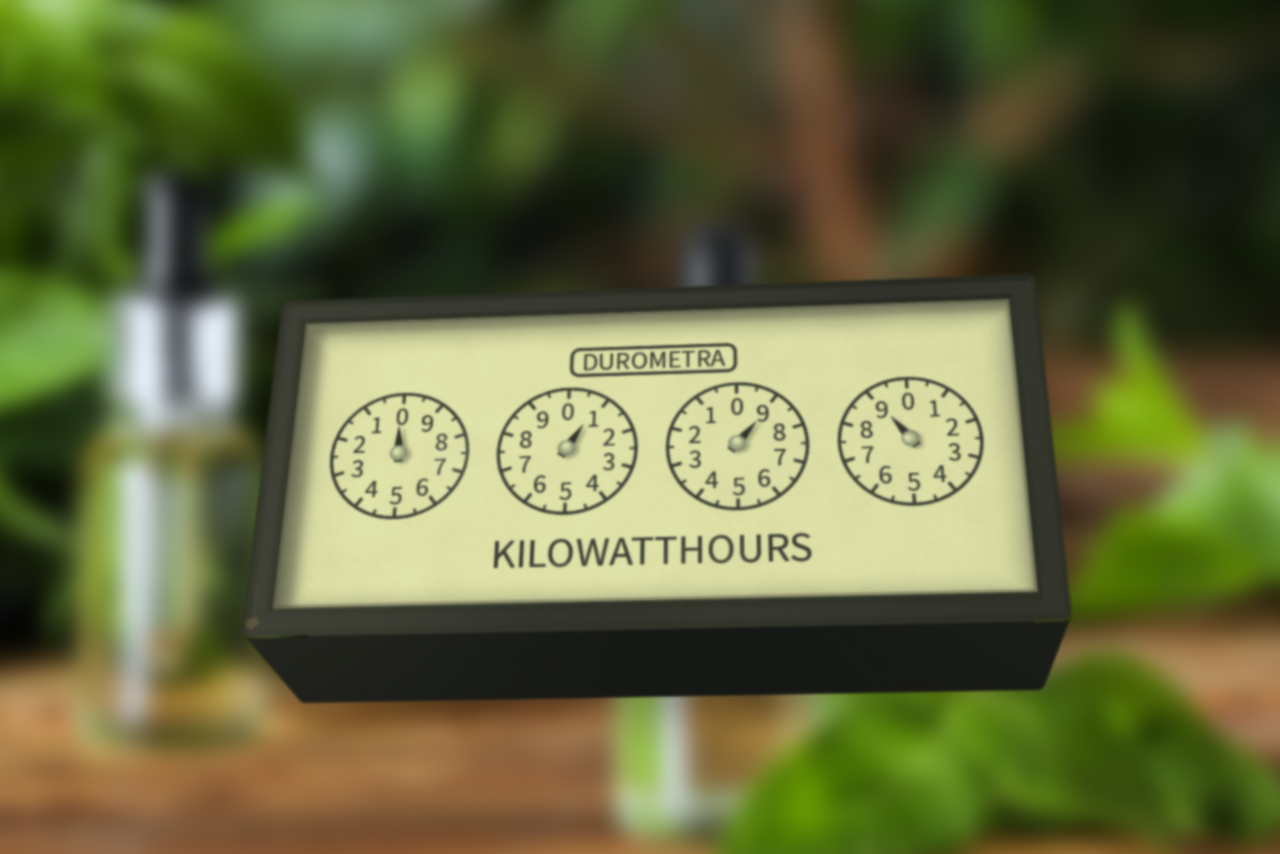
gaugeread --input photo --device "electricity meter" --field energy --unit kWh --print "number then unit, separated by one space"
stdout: 89 kWh
